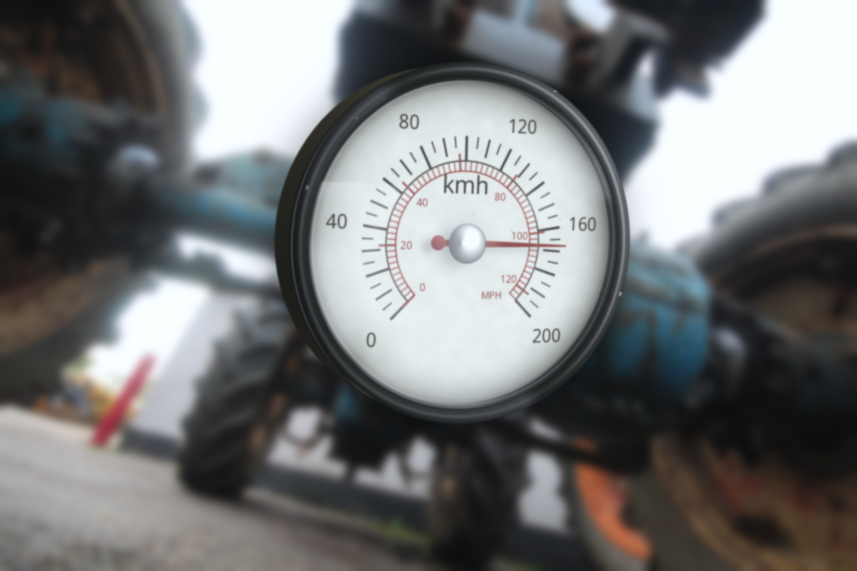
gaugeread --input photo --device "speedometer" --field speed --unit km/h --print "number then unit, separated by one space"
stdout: 167.5 km/h
